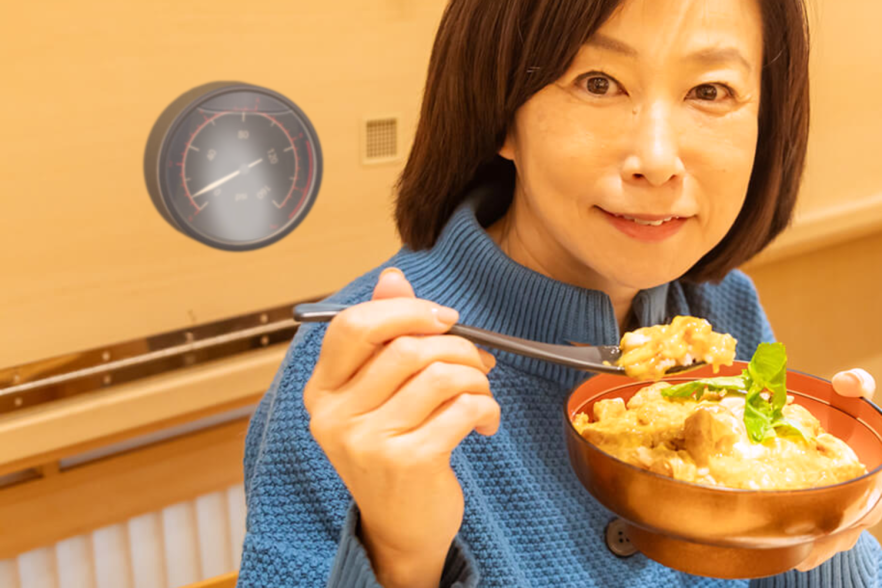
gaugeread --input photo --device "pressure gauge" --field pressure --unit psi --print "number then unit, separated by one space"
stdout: 10 psi
